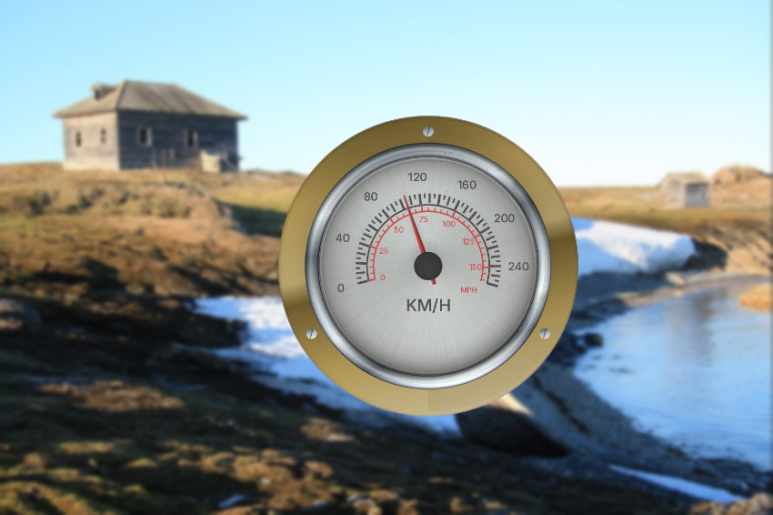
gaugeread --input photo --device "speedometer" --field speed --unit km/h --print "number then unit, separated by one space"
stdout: 105 km/h
